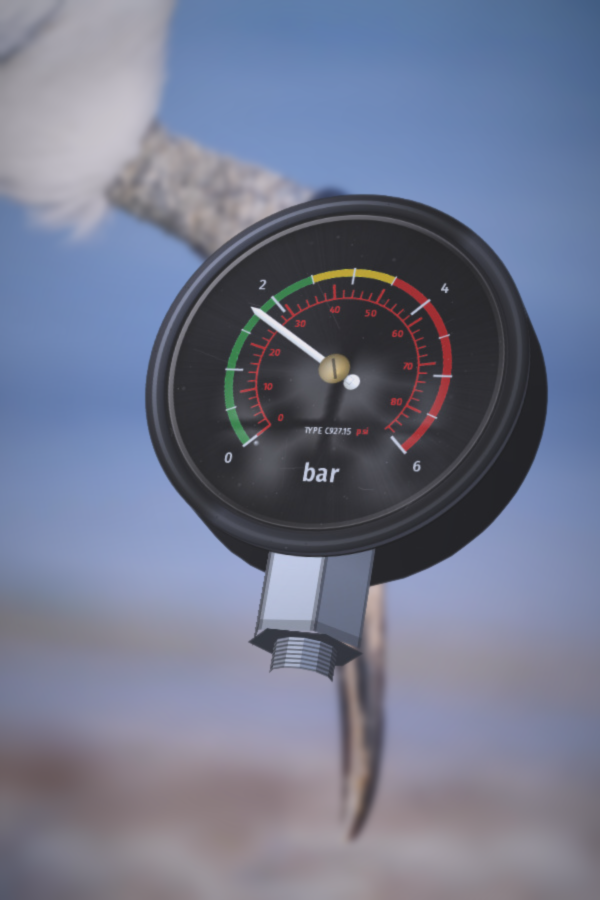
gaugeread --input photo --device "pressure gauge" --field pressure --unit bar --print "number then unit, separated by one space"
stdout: 1.75 bar
